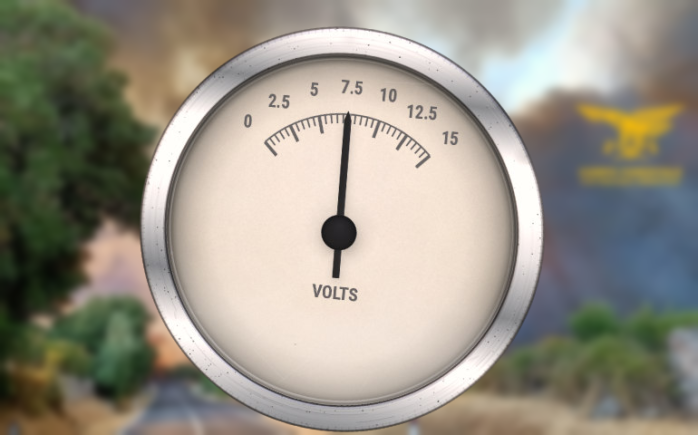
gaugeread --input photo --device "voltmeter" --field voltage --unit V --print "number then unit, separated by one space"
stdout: 7.5 V
